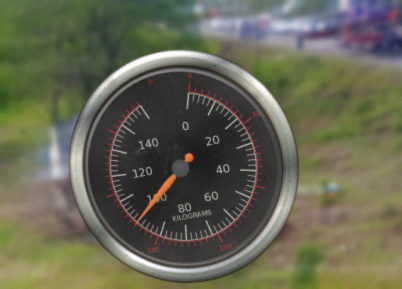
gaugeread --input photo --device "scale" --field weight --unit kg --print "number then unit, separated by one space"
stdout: 100 kg
